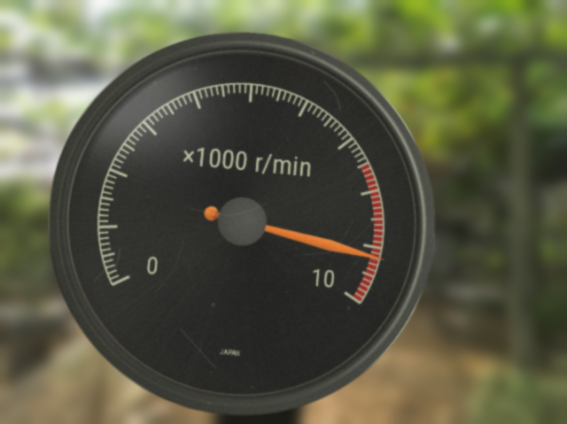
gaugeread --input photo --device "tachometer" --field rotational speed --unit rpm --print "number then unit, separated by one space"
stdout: 9200 rpm
